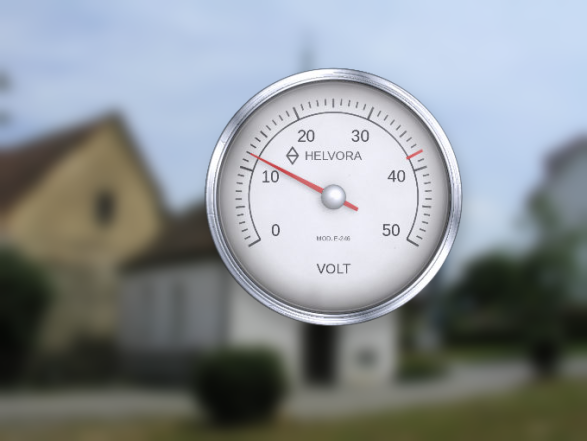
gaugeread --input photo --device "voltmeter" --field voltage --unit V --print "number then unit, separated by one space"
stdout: 12 V
